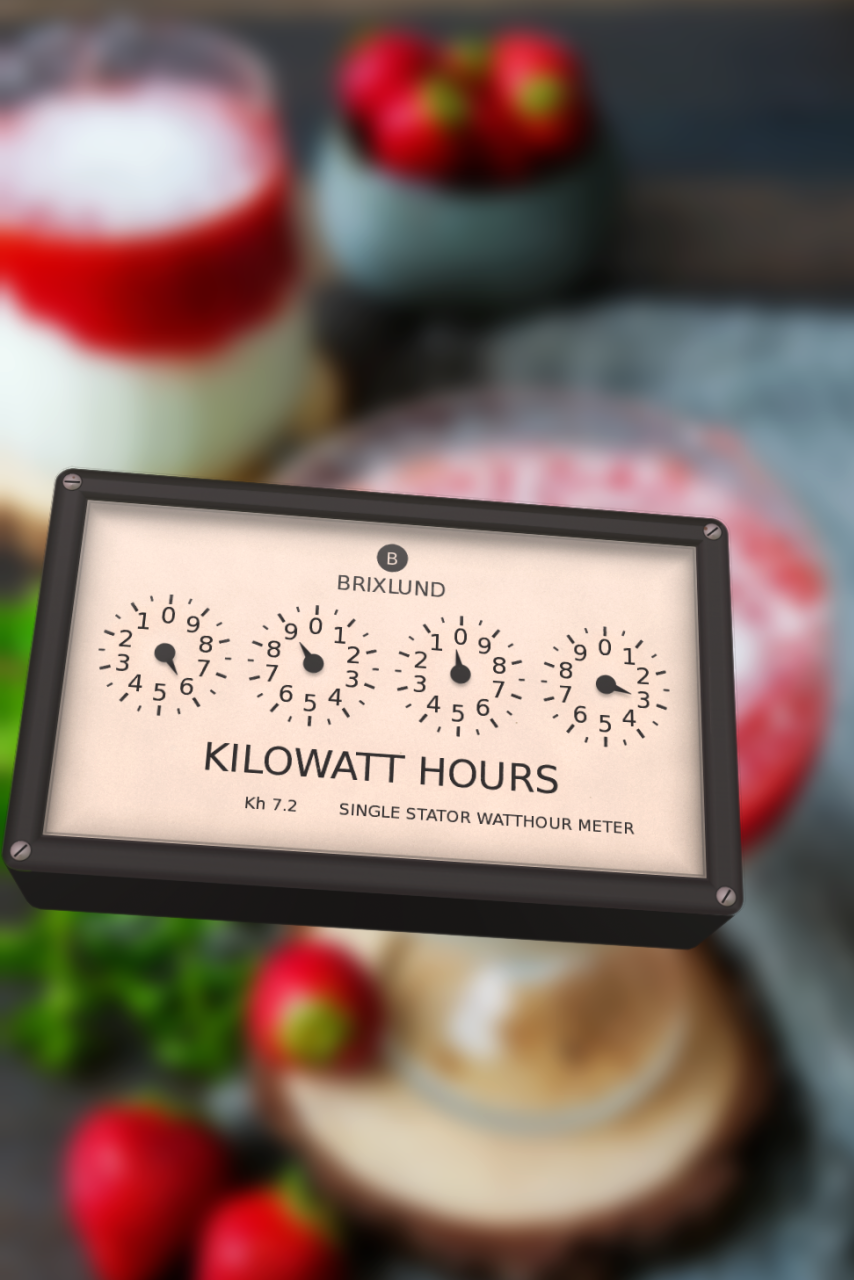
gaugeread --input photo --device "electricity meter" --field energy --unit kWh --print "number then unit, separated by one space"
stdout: 5903 kWh
